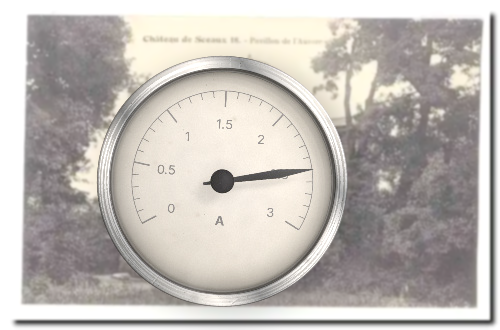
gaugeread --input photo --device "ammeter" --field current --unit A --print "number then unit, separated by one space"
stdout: 2.5 A
